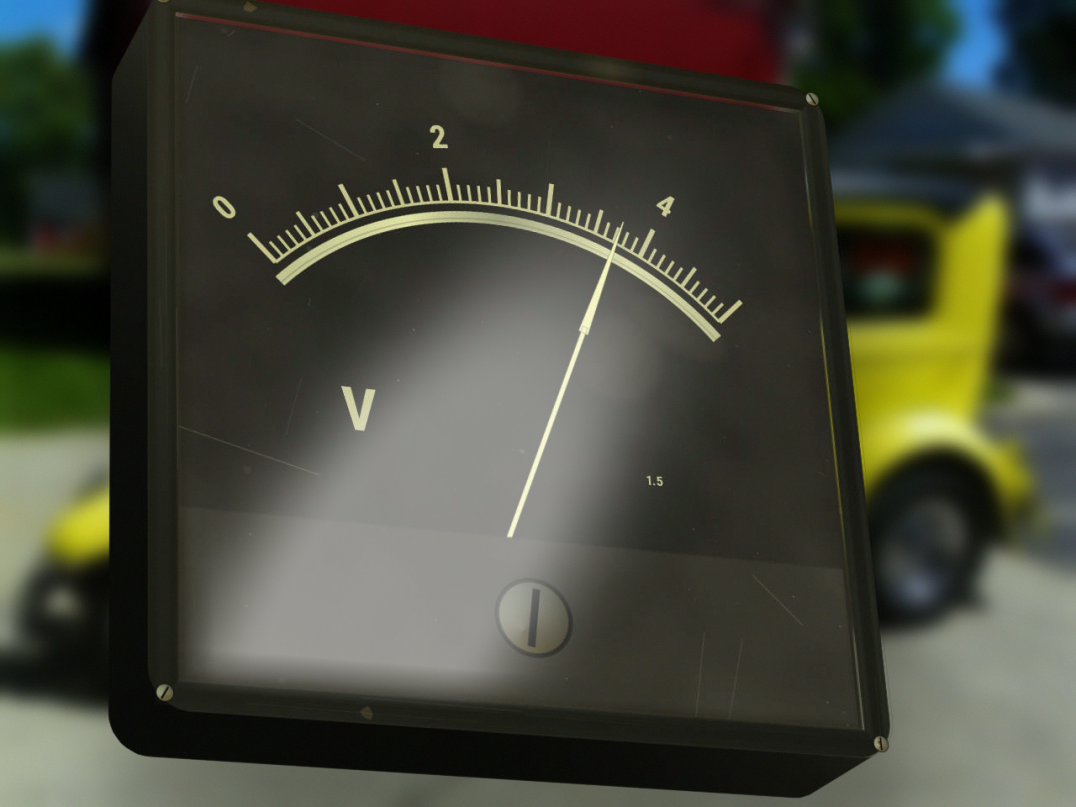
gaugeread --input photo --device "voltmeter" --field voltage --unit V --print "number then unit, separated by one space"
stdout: 3.7 V
